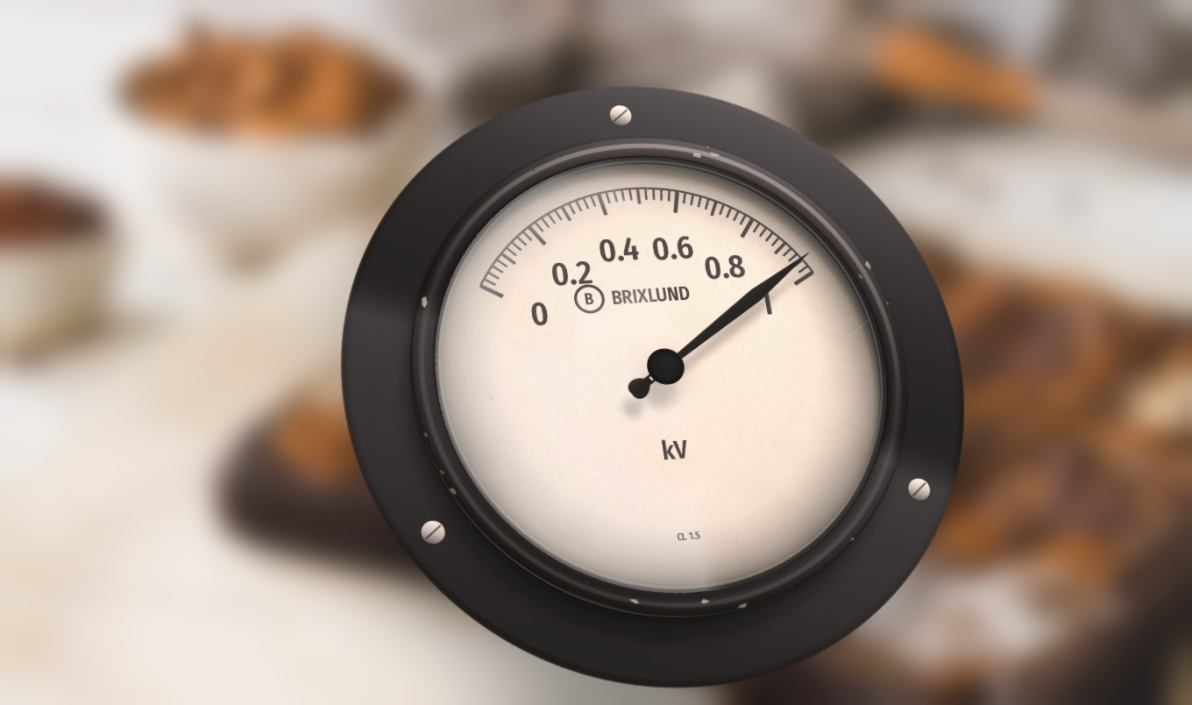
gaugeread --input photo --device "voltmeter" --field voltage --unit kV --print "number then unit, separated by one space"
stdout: 0.96 kV
